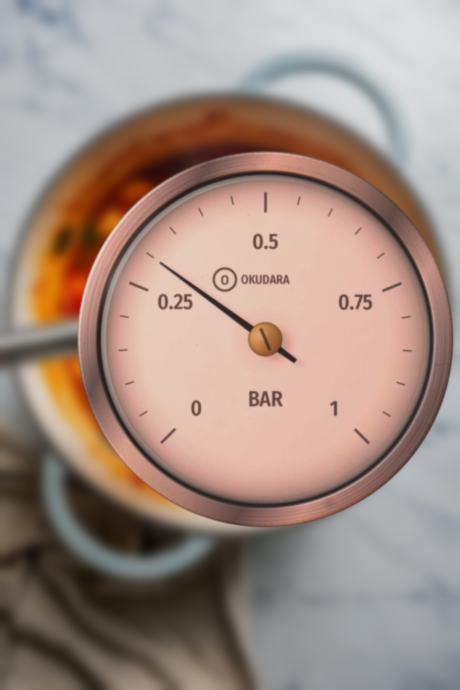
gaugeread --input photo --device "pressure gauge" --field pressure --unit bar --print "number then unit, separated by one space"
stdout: 0.3 bar
